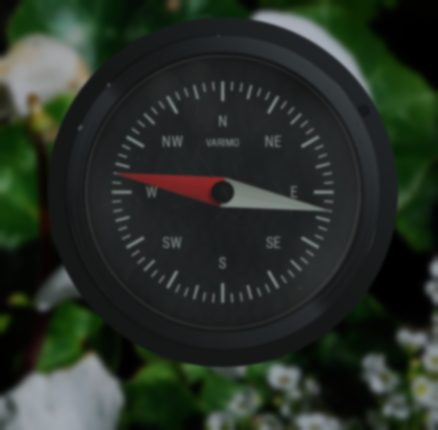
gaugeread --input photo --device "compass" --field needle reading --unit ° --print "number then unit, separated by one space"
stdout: 280 °
